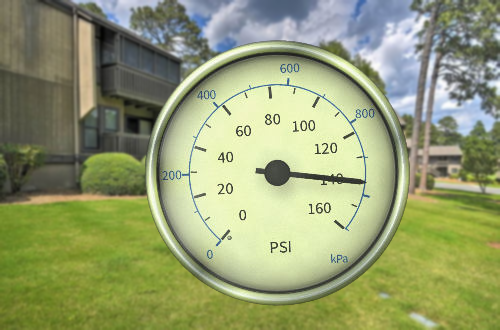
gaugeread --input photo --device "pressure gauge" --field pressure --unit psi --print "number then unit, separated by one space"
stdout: 140 psi
